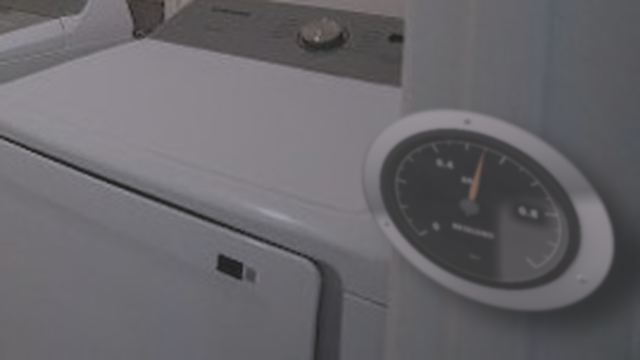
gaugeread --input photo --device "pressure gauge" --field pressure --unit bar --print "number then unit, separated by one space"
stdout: 0.55 bar
